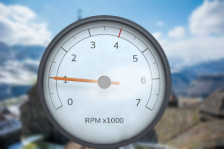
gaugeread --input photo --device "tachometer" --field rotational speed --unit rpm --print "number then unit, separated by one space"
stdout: 1000 rpm
